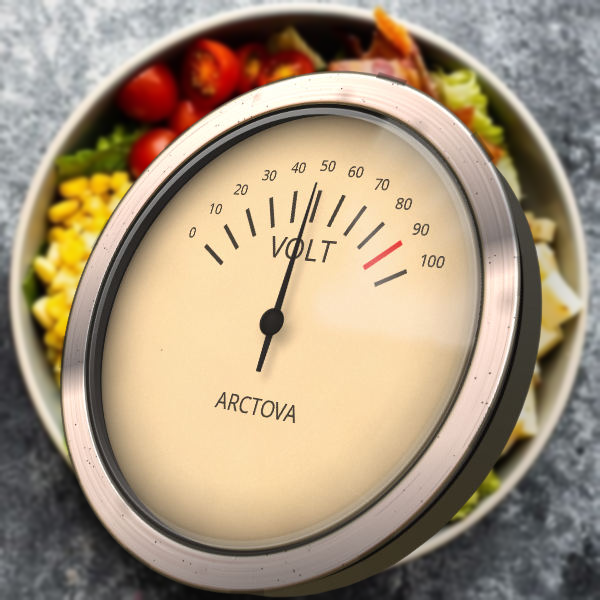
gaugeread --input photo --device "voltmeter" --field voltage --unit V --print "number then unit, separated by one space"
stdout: 50 V
